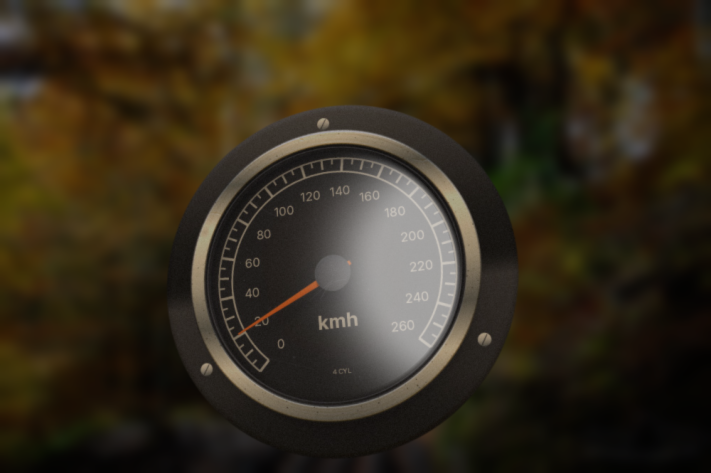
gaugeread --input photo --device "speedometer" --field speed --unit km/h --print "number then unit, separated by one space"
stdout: 20 km/h
